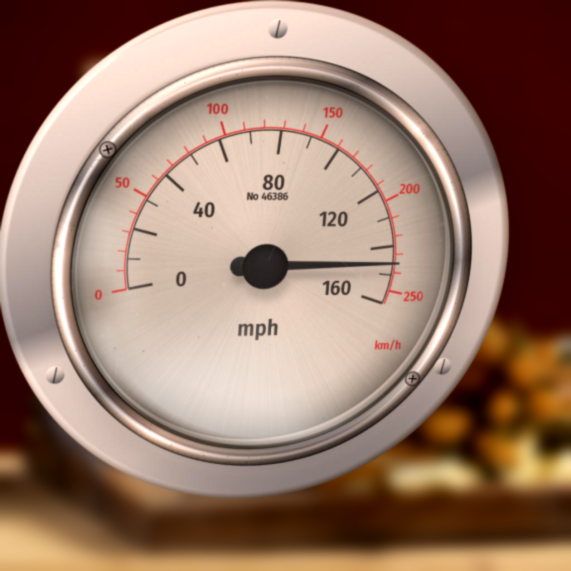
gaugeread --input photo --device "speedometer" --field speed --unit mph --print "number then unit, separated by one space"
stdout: 145 mph
